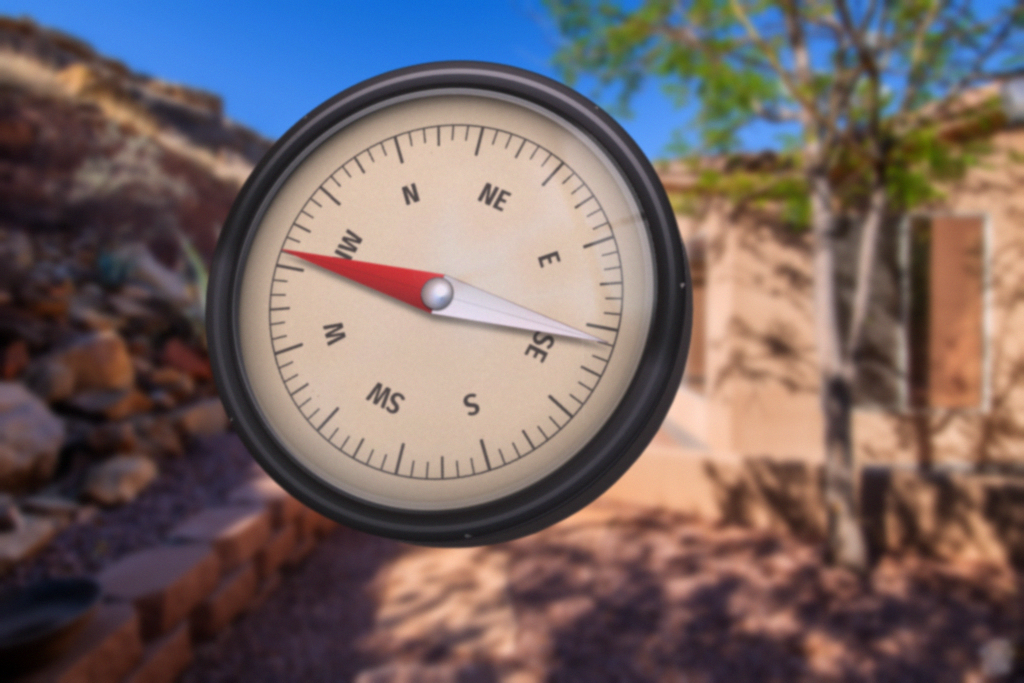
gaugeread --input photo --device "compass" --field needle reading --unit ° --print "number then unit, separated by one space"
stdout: 305 °
